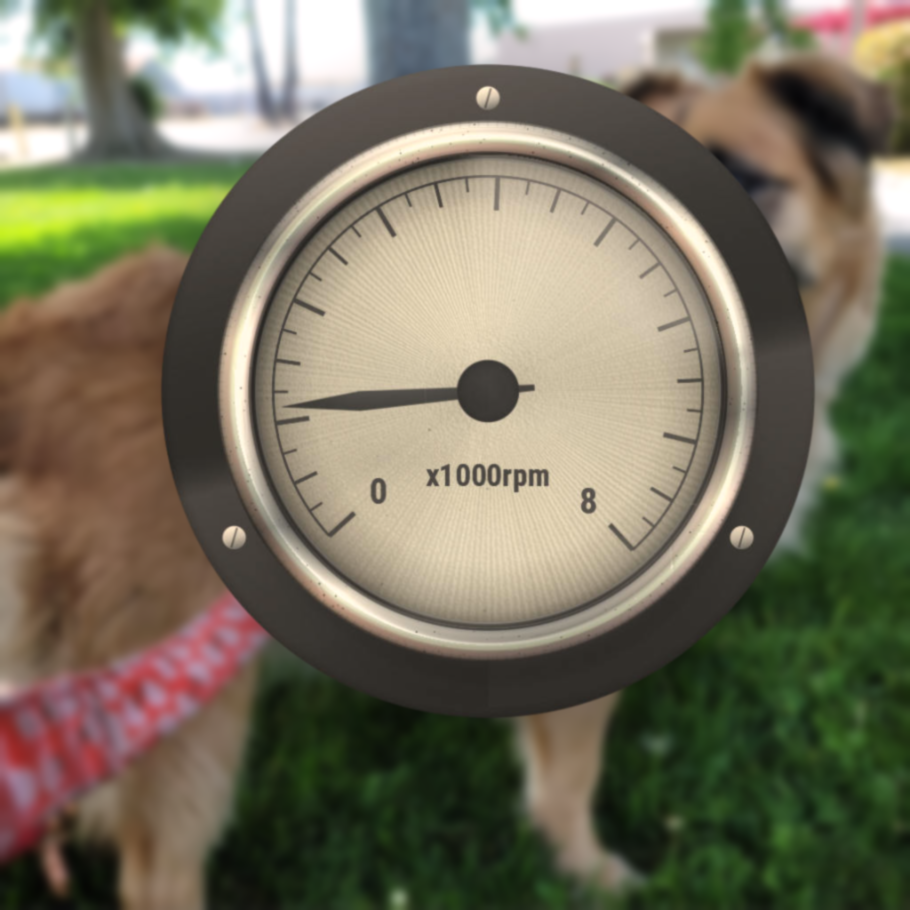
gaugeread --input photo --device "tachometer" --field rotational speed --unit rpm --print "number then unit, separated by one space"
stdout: 1125 rpm
